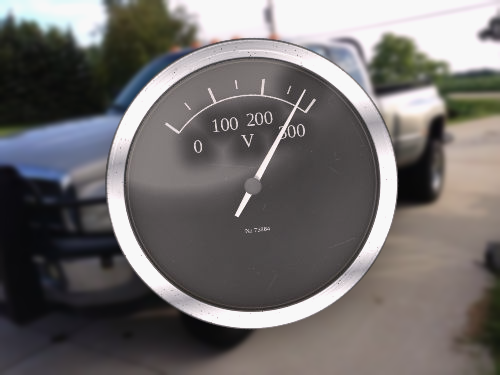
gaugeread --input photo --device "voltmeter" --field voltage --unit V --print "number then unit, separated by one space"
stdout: 275 V
